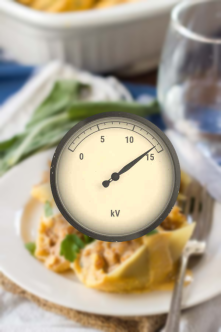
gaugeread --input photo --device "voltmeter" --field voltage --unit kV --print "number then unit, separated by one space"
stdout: 14 kV
